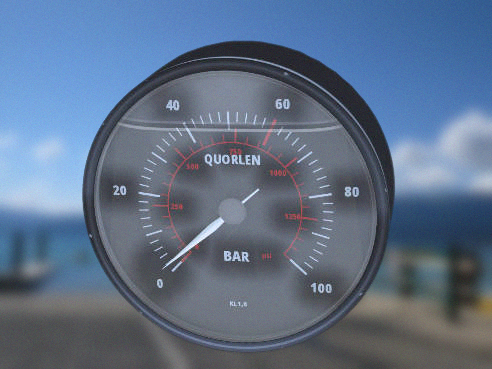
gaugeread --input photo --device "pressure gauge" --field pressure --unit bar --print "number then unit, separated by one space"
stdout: 2 bar
